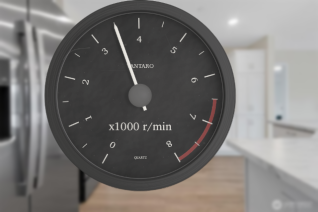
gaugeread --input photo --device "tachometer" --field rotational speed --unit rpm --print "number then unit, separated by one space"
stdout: 3500 rpm
